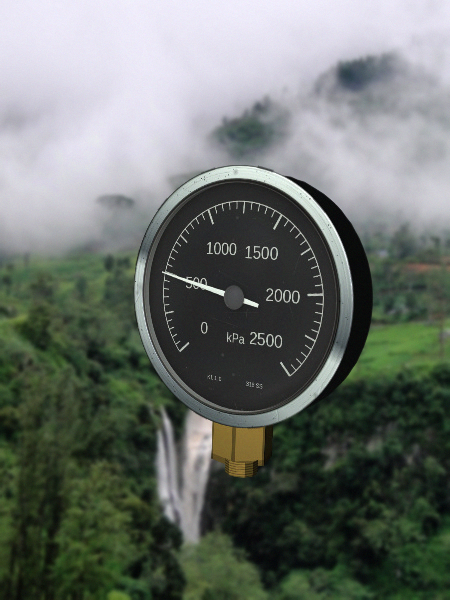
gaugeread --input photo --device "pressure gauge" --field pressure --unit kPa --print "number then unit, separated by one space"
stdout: 500 kPa
